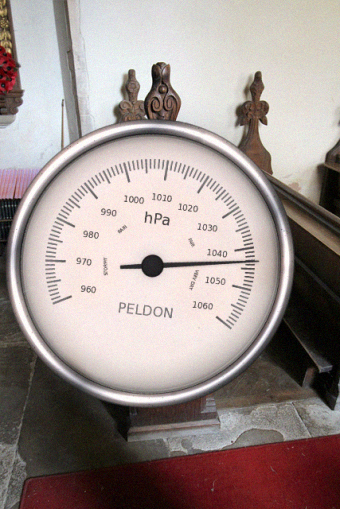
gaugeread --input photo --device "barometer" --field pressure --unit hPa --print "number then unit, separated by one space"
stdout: 1043 hPa
